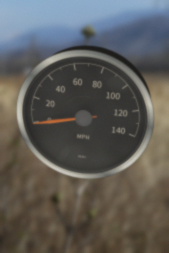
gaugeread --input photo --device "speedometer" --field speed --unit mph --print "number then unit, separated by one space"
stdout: 0 mph
